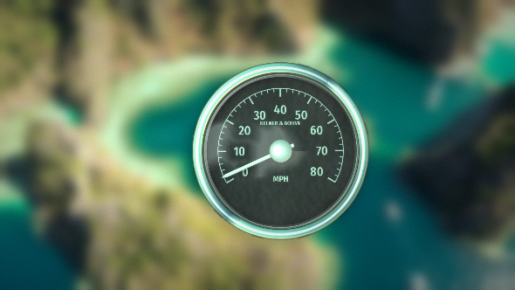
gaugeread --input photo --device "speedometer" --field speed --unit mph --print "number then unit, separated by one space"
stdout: 2 mph
